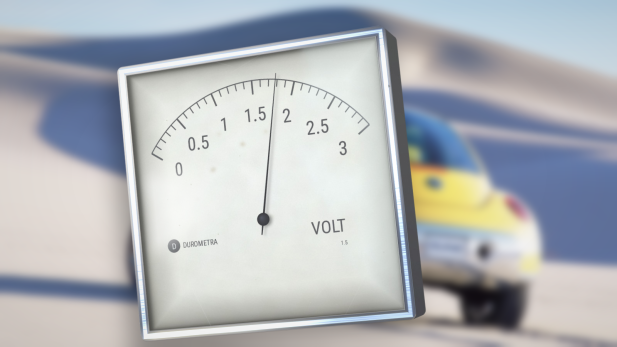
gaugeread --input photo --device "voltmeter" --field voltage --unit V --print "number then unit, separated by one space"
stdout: 1.8 V
